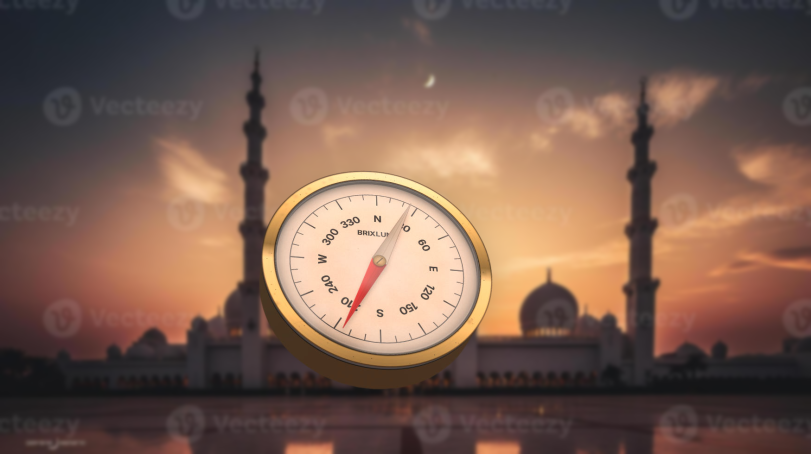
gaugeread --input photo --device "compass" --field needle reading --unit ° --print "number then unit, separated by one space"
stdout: 205 °
